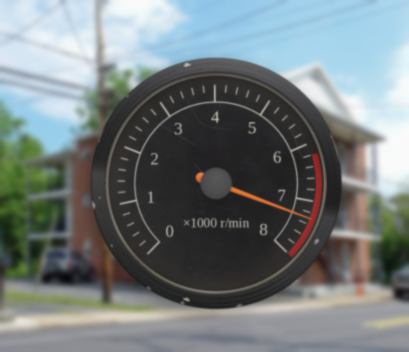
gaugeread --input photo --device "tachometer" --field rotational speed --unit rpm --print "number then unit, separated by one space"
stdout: 7300 rpm
